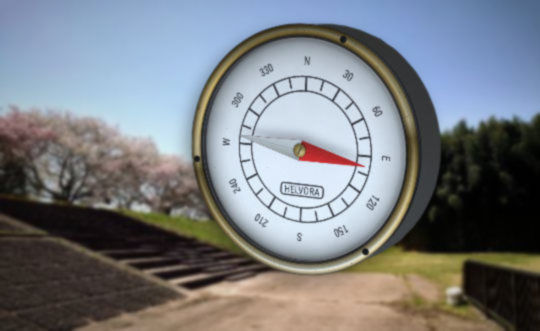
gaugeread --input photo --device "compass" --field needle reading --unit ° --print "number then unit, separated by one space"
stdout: 97.5 °
